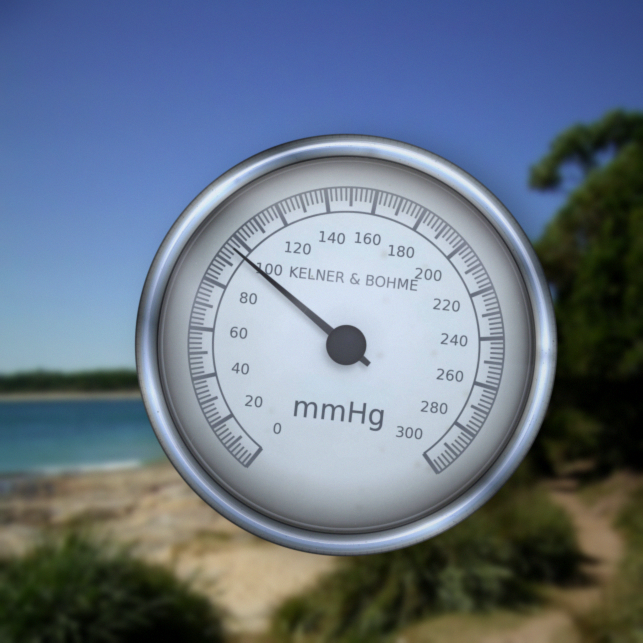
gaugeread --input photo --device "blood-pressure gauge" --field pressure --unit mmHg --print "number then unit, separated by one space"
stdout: 96 mmHg
